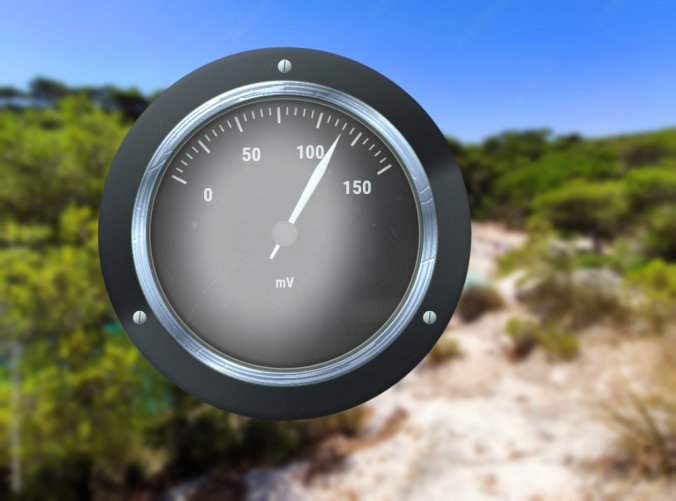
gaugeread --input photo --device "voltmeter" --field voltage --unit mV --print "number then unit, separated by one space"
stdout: 115 mV
